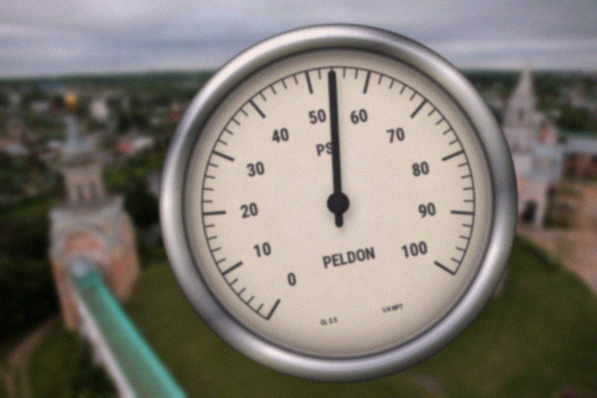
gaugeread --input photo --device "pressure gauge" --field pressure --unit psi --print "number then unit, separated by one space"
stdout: 54 psi
